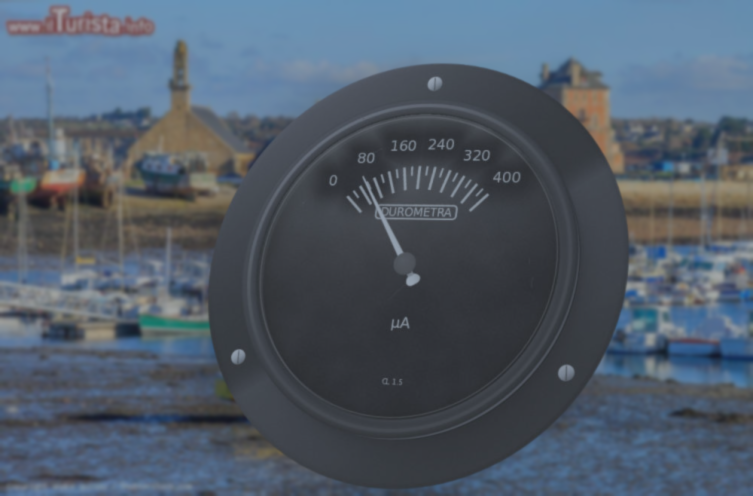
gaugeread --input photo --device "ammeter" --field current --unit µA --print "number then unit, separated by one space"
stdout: 60 µA
